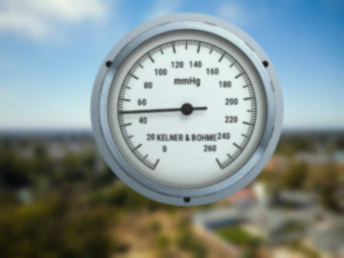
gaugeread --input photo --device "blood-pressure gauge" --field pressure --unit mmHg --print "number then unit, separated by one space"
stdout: 50 mmHg
